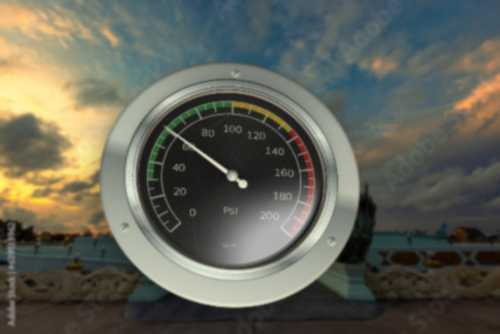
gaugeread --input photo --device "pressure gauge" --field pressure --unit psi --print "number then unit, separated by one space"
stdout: 60 psi
